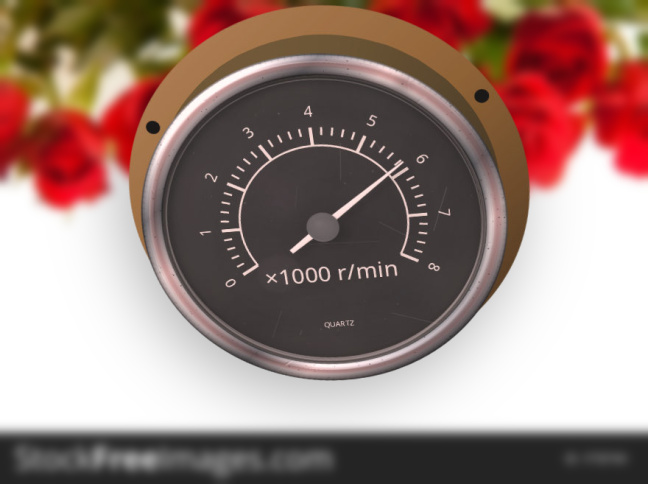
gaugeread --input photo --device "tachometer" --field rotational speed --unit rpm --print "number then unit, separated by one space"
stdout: 5800 rpm
